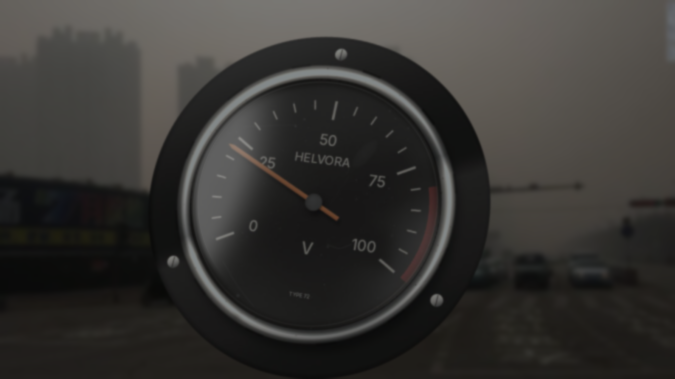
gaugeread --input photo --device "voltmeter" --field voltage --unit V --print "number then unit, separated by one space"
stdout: 22.5 V
